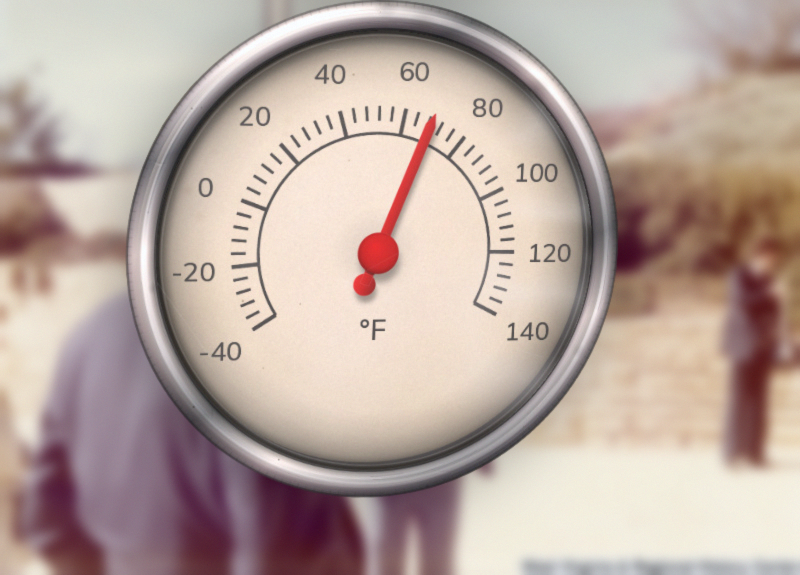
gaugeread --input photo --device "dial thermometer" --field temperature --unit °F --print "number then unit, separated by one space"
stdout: 68 °F
